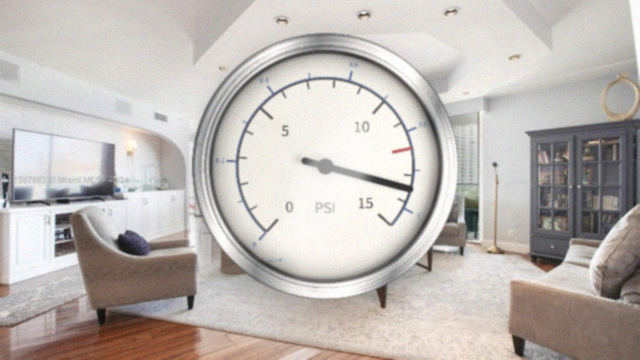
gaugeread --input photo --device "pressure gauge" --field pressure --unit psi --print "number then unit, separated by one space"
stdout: 13.5 psi
